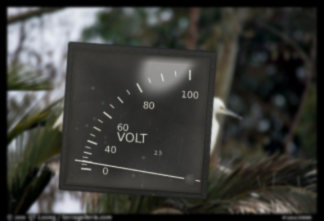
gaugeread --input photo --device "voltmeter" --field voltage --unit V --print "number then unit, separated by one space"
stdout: 20 V
